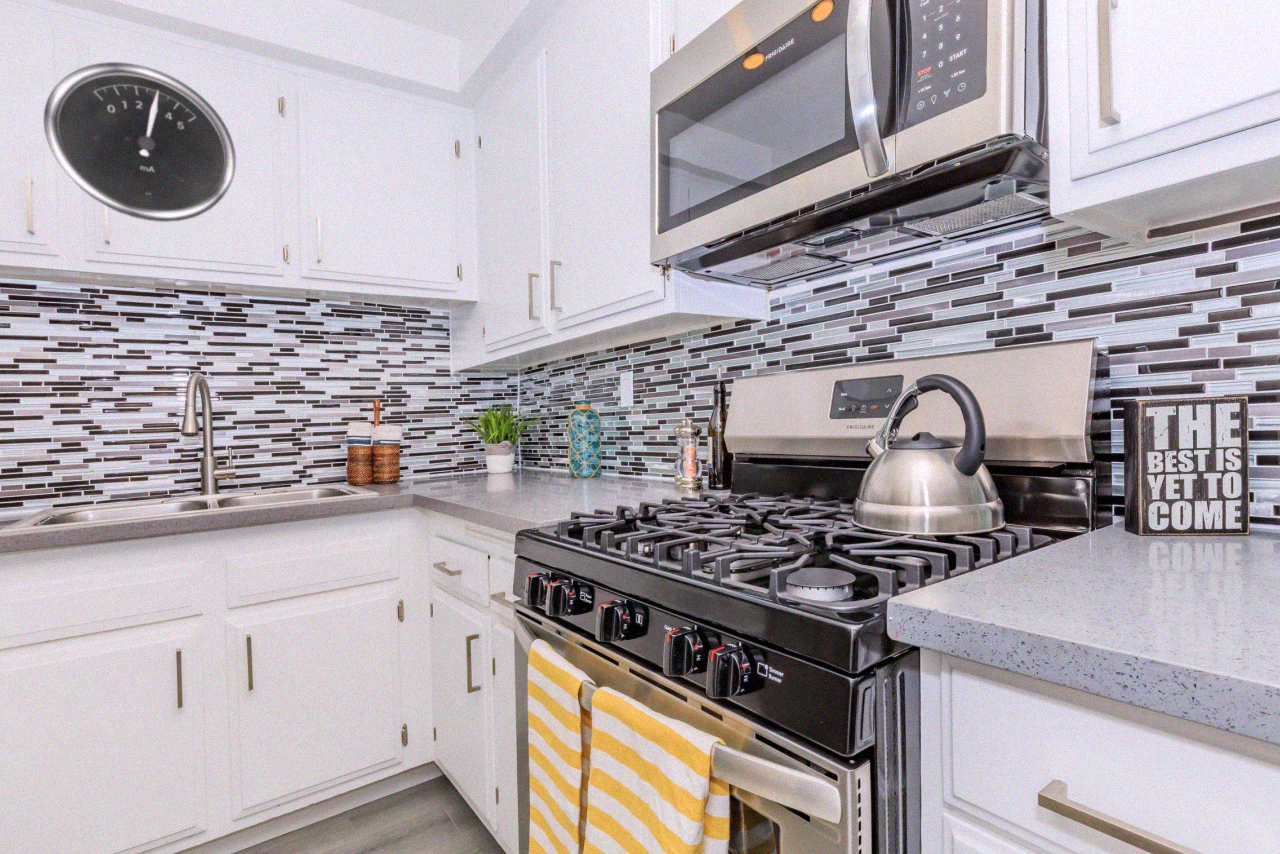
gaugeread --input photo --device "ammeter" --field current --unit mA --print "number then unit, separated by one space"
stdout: 3 mA
